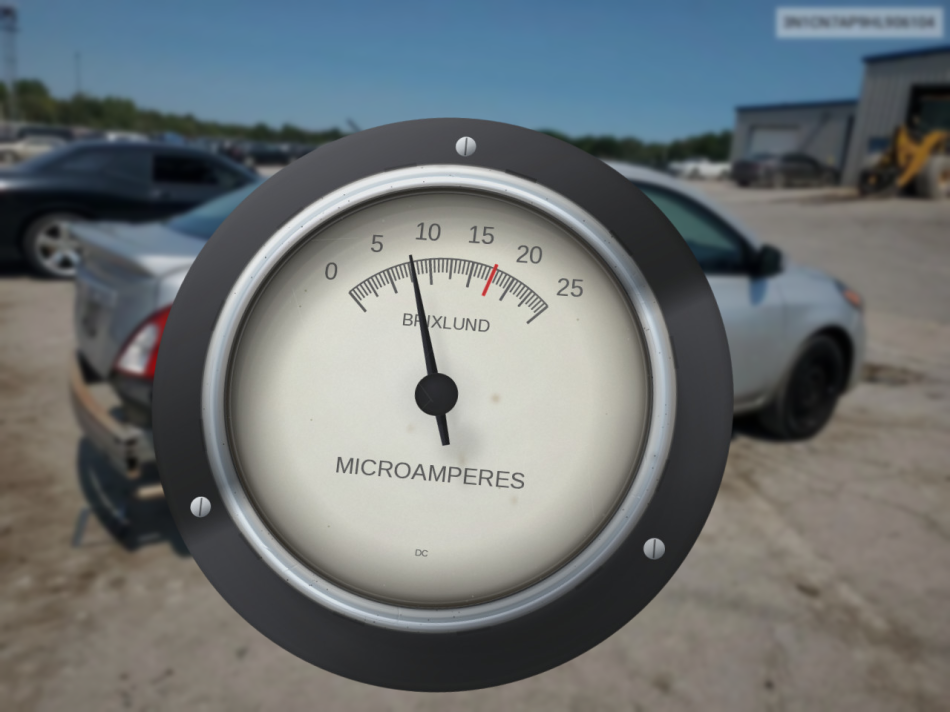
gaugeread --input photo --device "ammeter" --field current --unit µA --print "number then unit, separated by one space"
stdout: 8 µA
